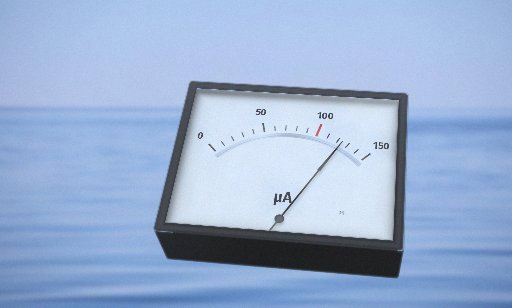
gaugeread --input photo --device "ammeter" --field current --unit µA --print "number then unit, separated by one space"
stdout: 125 µA
